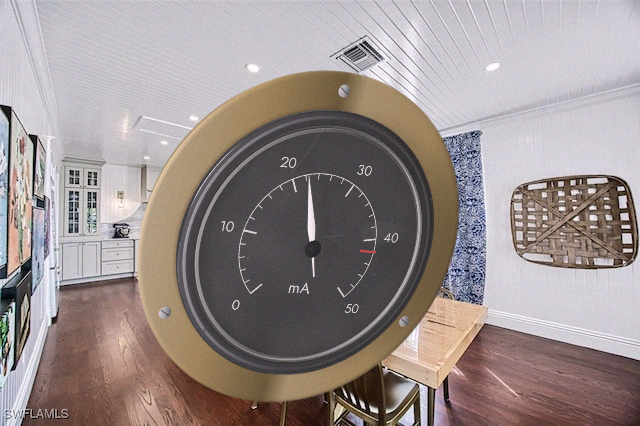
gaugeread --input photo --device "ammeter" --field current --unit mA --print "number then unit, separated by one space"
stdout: 22 mA
